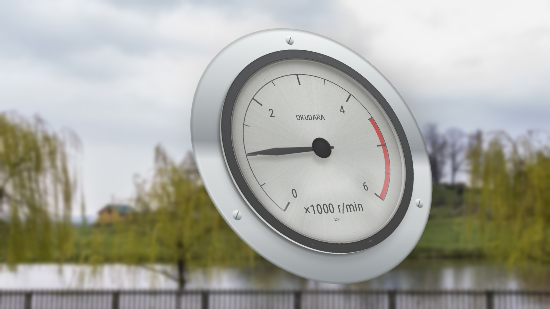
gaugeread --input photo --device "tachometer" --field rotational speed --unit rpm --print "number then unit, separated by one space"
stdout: 1000 rpm
